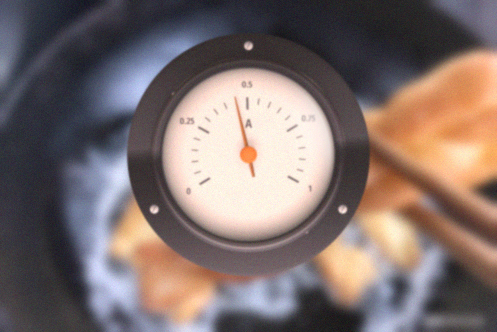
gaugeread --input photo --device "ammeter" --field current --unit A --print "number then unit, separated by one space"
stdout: 0.45 A
